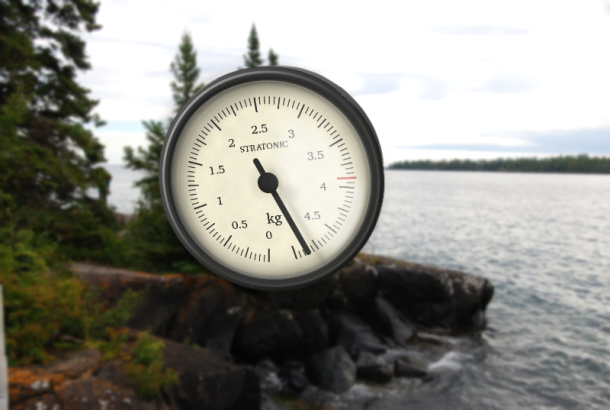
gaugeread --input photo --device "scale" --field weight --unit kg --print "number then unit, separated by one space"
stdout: 4.85 kg
